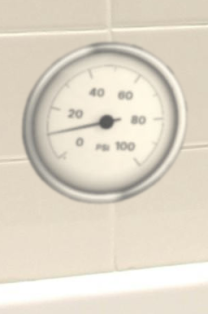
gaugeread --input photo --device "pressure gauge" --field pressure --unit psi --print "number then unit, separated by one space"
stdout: 10 psi
